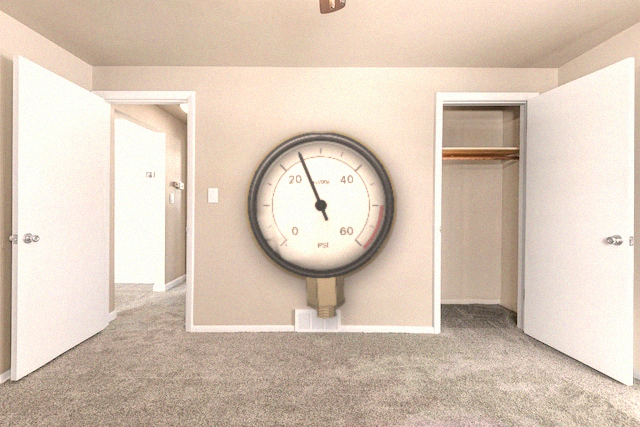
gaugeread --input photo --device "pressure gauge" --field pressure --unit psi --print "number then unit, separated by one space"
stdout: 25 psi
